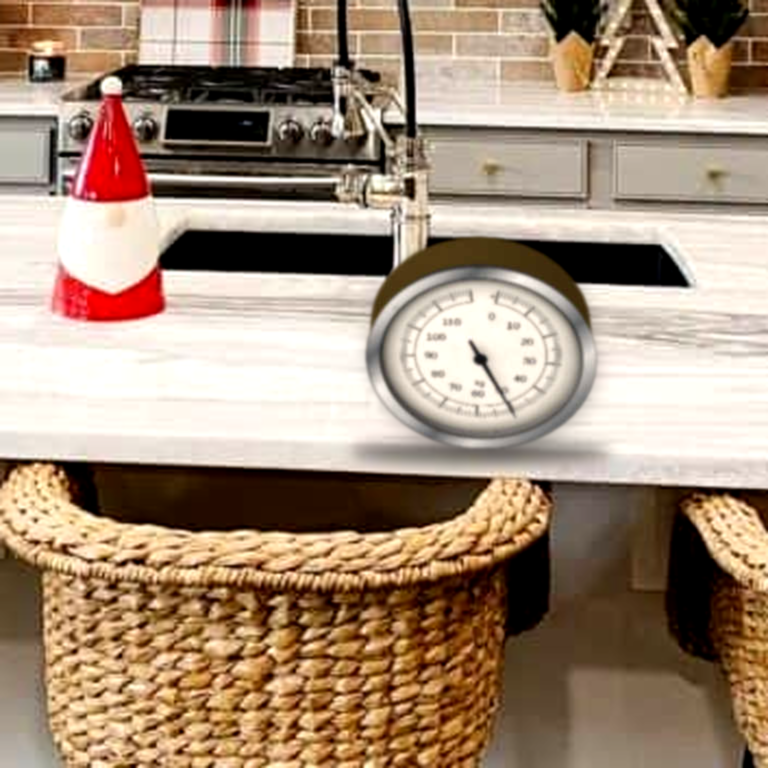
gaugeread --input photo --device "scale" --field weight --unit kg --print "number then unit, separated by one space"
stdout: 50 kg
